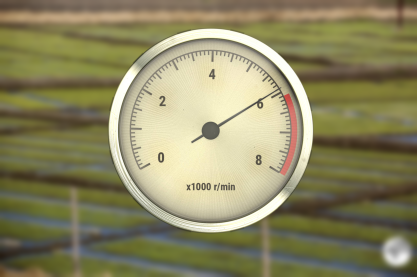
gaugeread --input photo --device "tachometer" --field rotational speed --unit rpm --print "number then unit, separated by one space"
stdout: 5900 rpm
